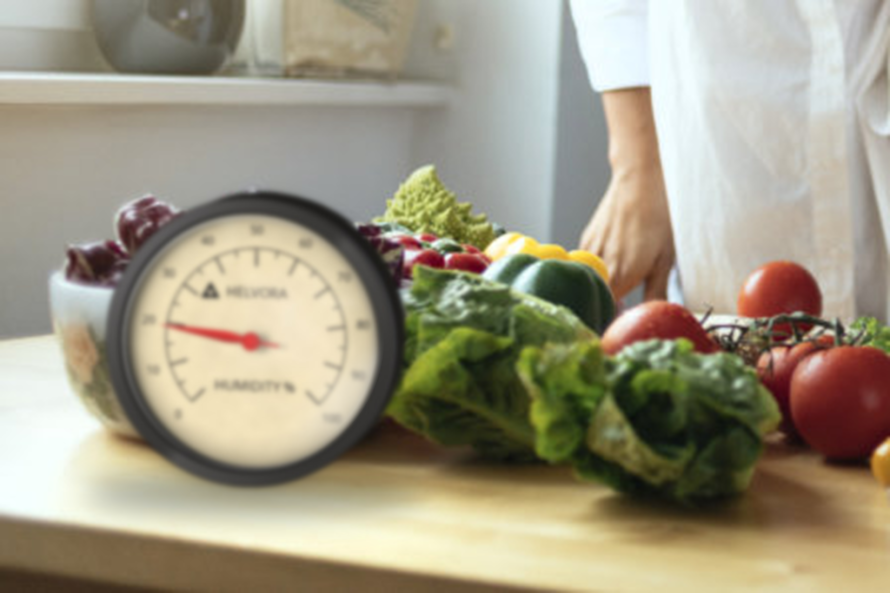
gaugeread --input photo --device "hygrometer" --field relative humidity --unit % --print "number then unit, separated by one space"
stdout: 20 %
